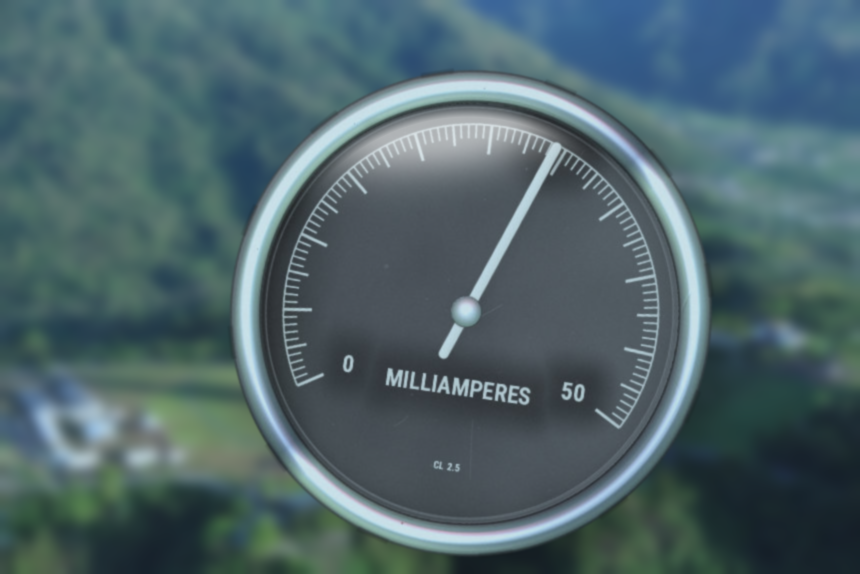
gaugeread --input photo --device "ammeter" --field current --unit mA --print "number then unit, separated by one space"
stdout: 29.5 mA
